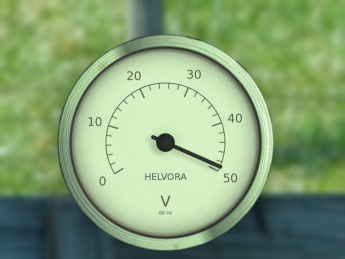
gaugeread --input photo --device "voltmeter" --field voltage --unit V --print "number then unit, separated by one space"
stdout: 49 V
